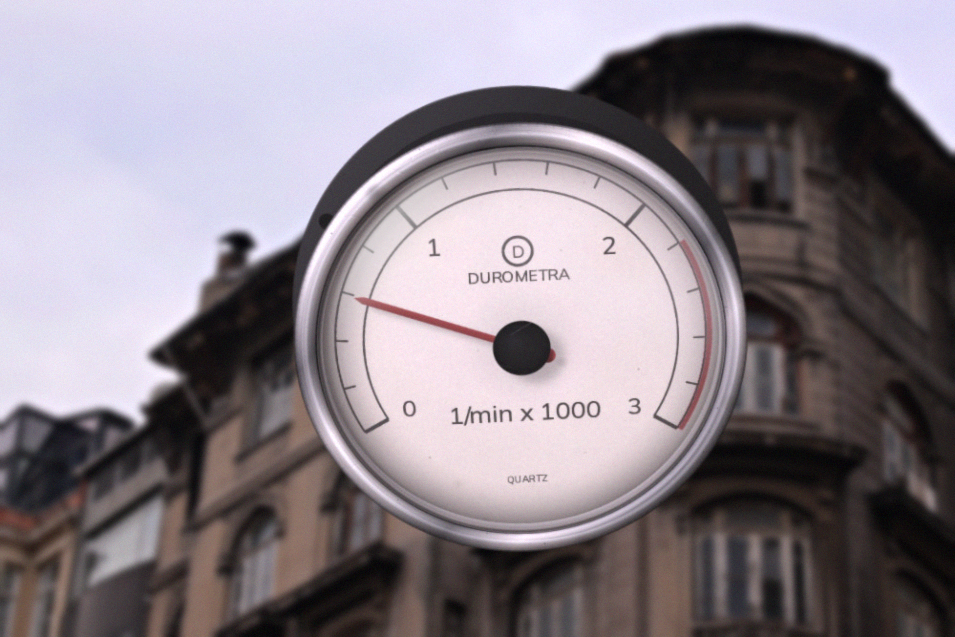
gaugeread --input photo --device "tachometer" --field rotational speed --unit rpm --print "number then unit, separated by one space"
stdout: 600 rpm
